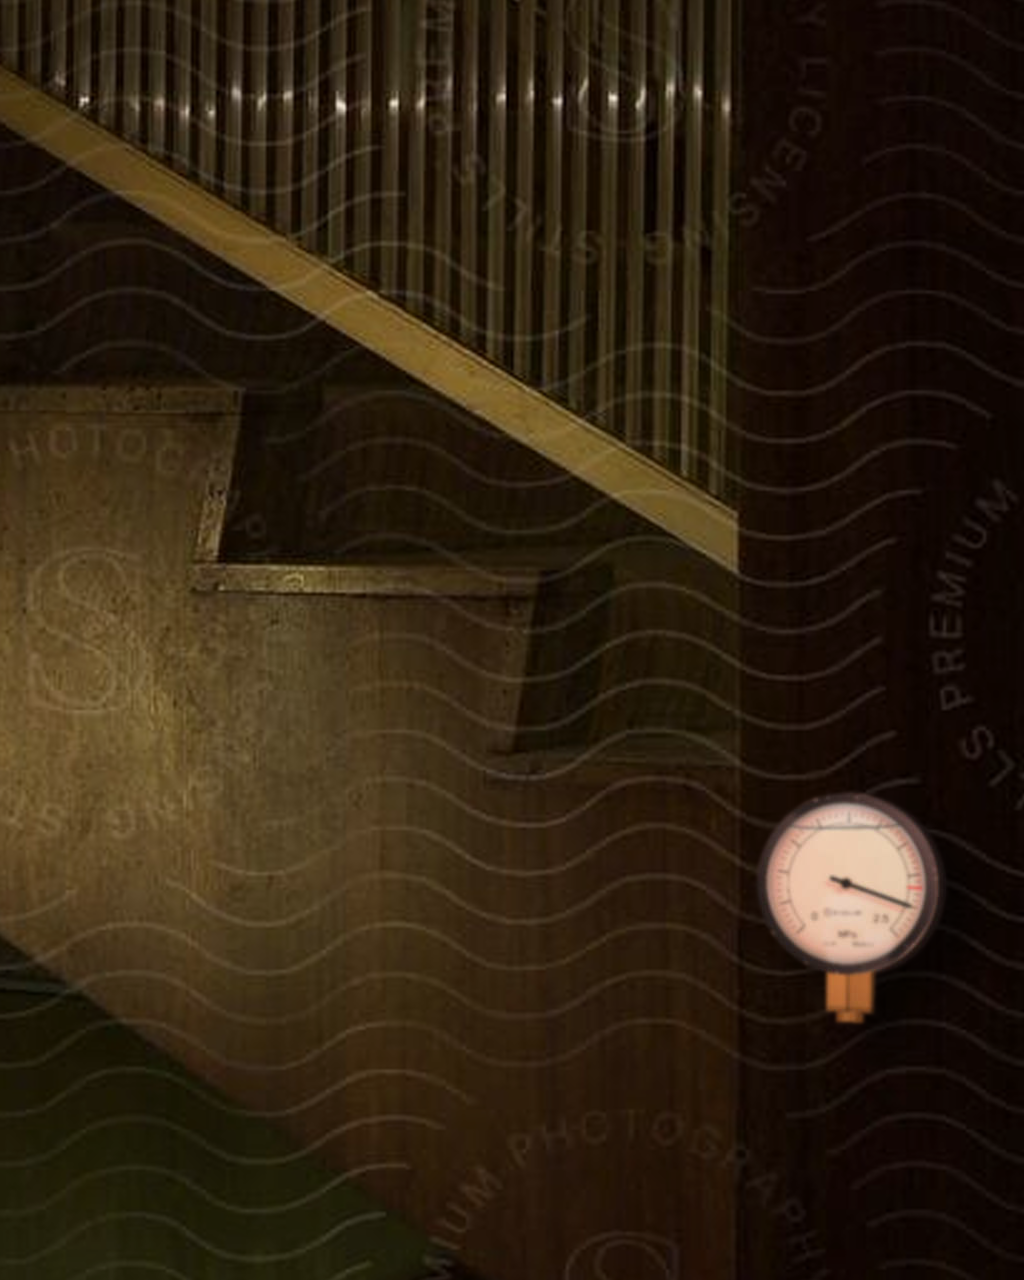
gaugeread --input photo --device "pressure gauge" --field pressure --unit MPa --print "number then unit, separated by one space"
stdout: 2.25 MPa
